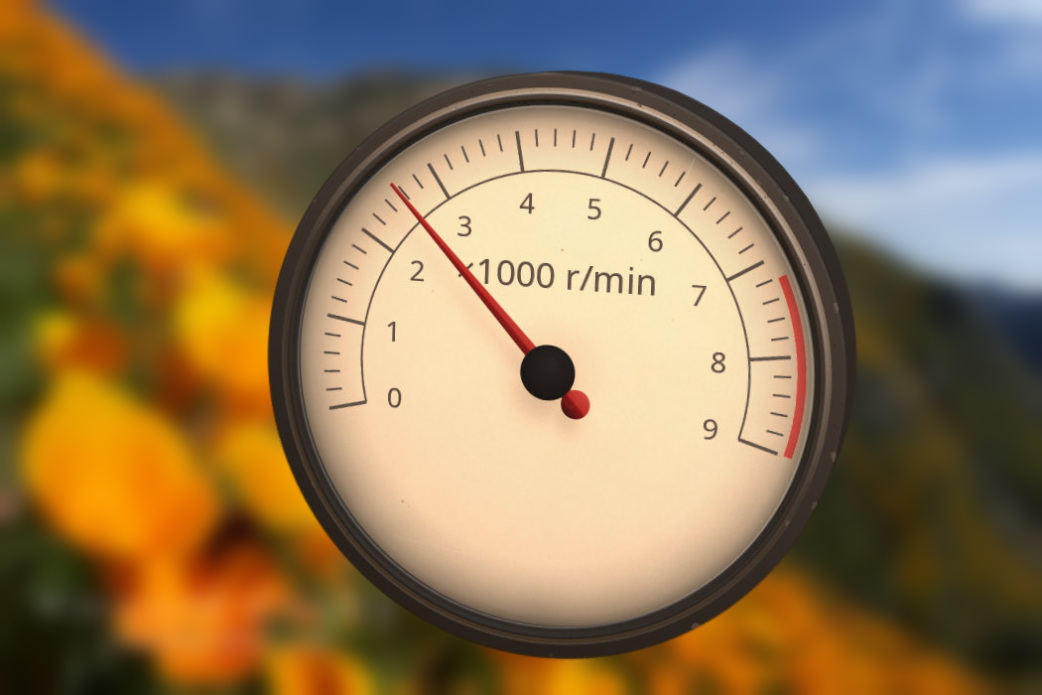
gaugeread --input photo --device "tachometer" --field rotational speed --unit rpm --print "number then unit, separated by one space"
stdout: 2600 rpm
